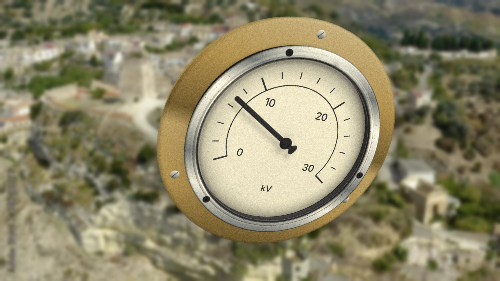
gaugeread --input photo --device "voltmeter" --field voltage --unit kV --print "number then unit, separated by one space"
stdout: 7 kV
